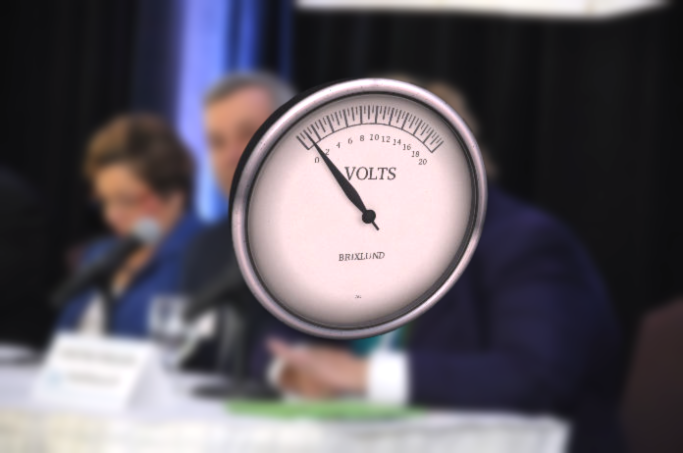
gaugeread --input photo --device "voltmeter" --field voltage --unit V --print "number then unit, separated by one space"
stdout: 1 V
